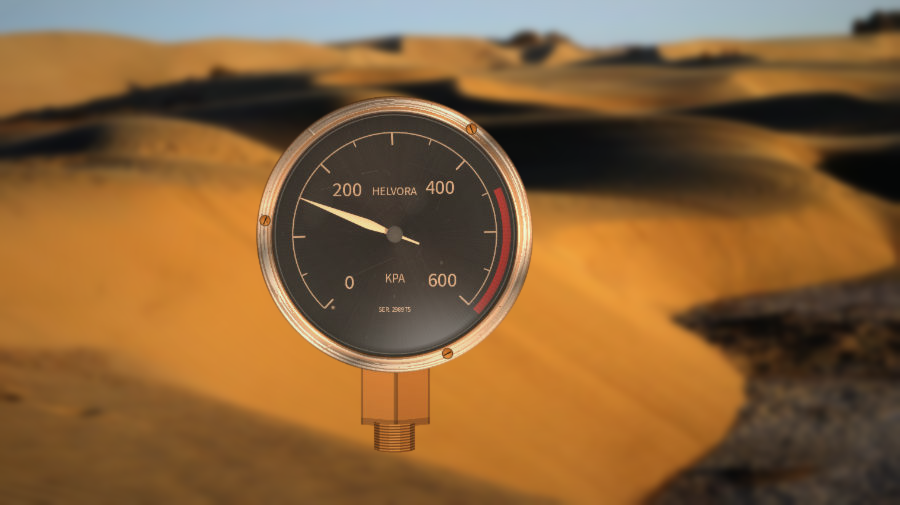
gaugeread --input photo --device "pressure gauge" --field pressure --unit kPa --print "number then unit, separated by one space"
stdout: 150 kPa
